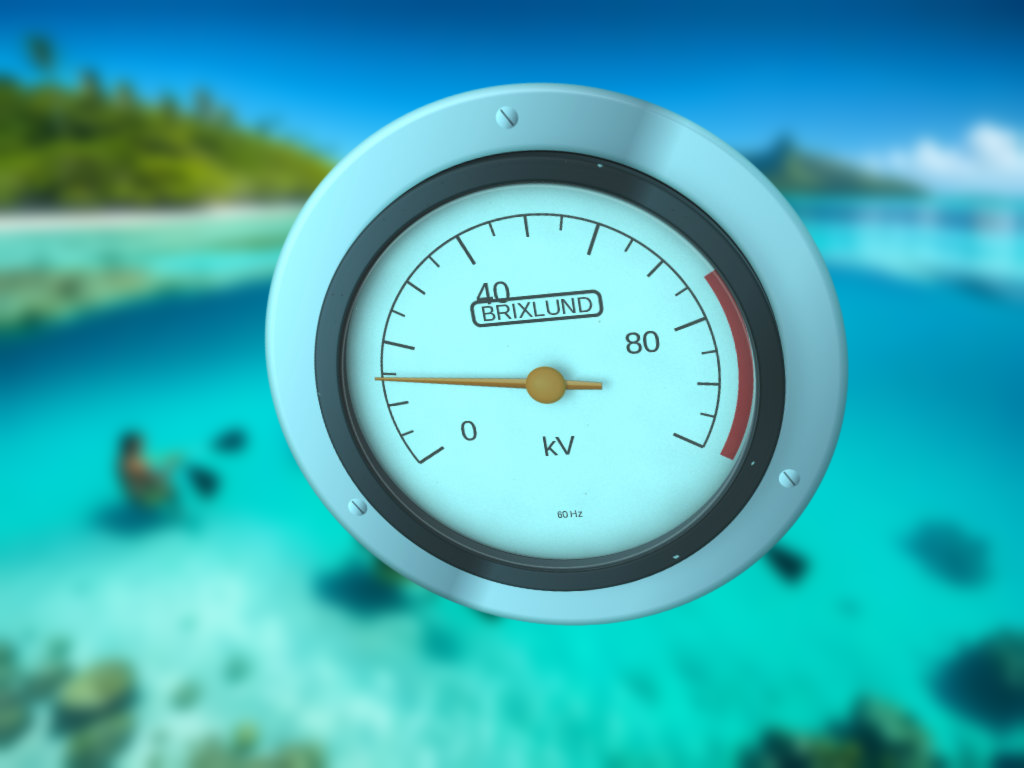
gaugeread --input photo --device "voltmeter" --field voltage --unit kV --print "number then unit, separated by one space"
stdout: 15 kV
